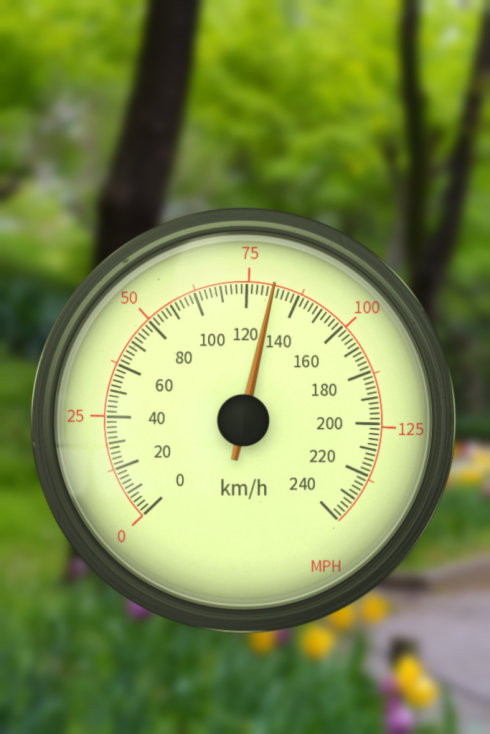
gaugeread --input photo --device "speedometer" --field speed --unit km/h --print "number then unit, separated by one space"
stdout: 130 km/h
